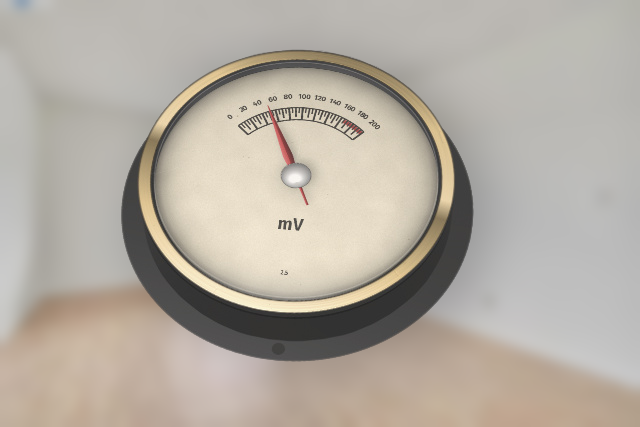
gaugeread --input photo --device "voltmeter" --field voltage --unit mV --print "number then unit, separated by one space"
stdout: 50 mV
